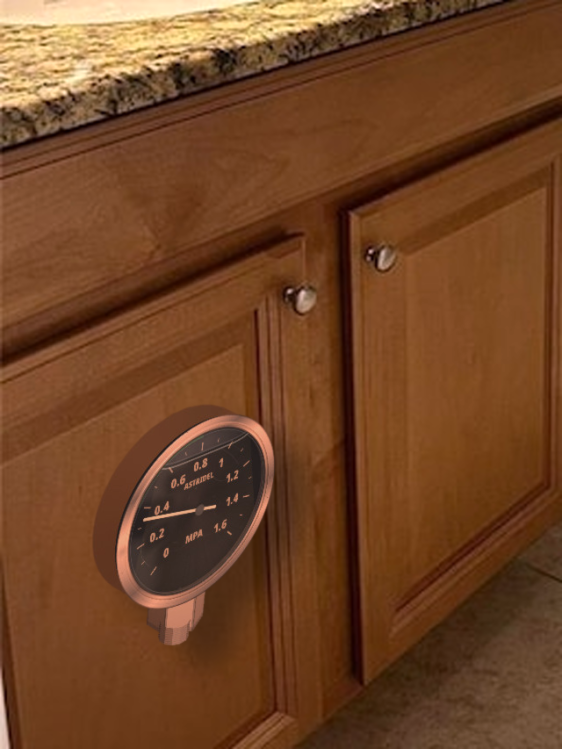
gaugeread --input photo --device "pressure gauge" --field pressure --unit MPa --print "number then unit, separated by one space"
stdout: 0.35 MPa
